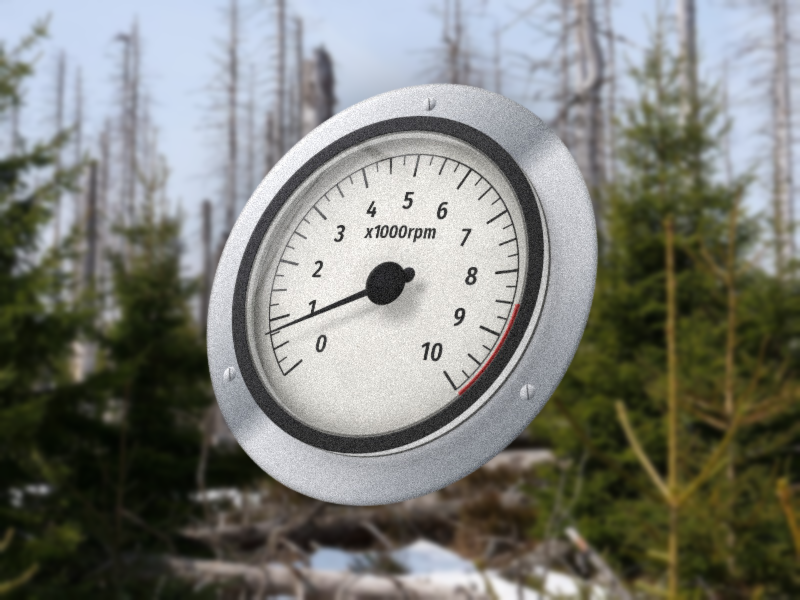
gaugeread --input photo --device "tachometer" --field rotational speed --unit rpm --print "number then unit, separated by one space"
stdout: 750 rpm
